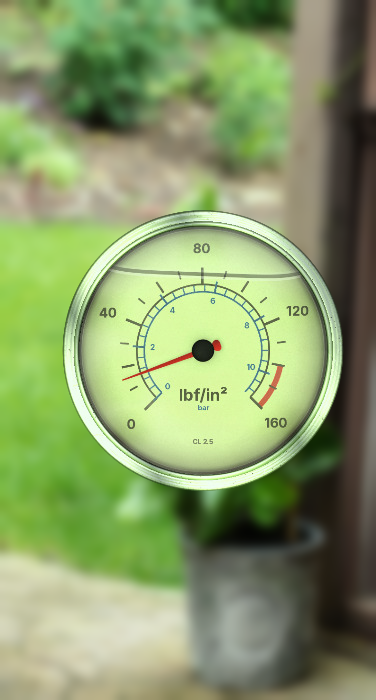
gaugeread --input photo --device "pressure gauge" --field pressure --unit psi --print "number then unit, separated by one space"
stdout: 15 psi
